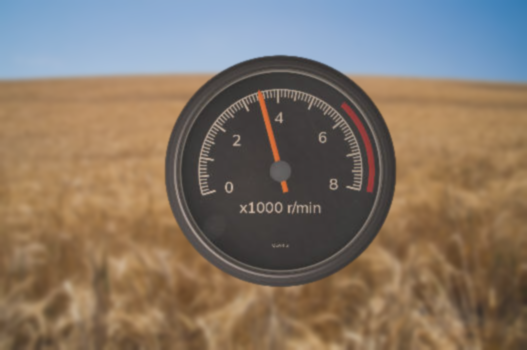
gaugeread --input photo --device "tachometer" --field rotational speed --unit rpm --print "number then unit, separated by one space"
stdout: 3500 rpm
